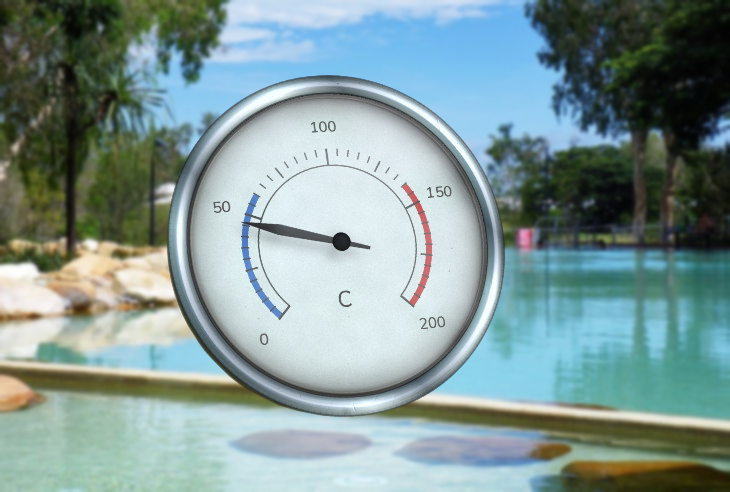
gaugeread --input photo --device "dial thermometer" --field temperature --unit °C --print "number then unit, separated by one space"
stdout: 45 °C
